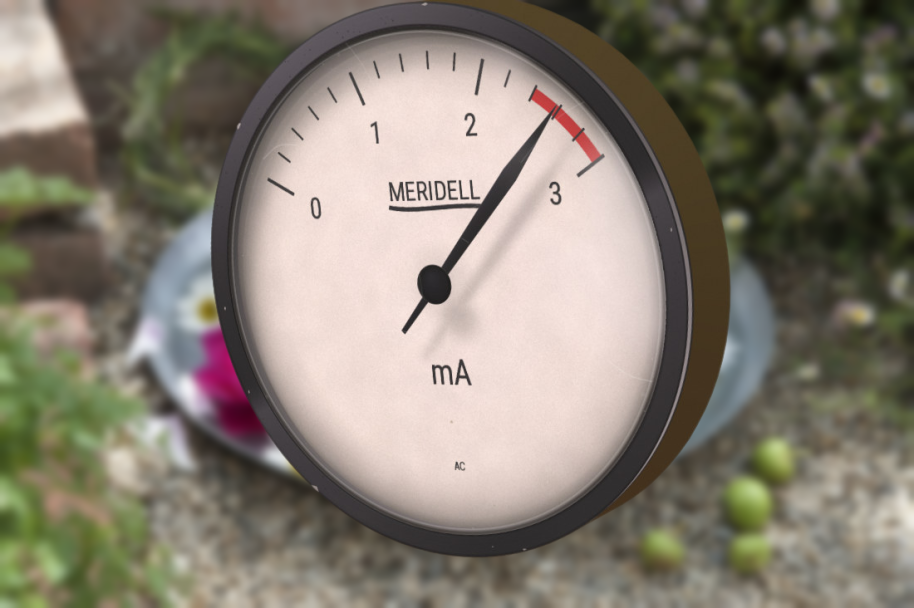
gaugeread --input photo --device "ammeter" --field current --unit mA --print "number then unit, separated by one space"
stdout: 2.6 mA
